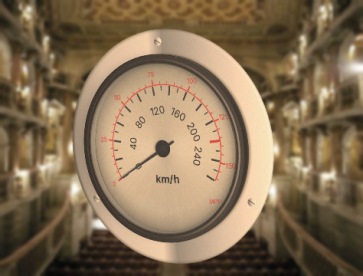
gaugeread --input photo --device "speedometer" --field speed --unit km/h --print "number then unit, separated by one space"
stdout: 0 km/h
